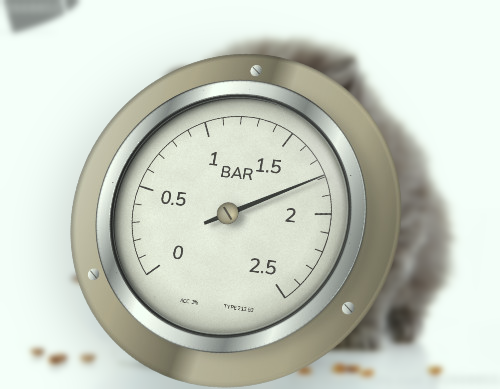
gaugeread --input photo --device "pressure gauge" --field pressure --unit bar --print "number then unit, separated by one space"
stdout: 1.8 bar
